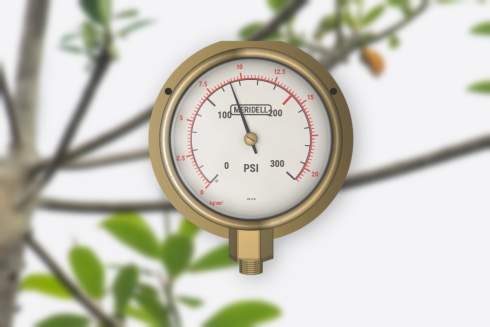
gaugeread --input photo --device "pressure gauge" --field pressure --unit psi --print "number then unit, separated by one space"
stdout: 130 psi
